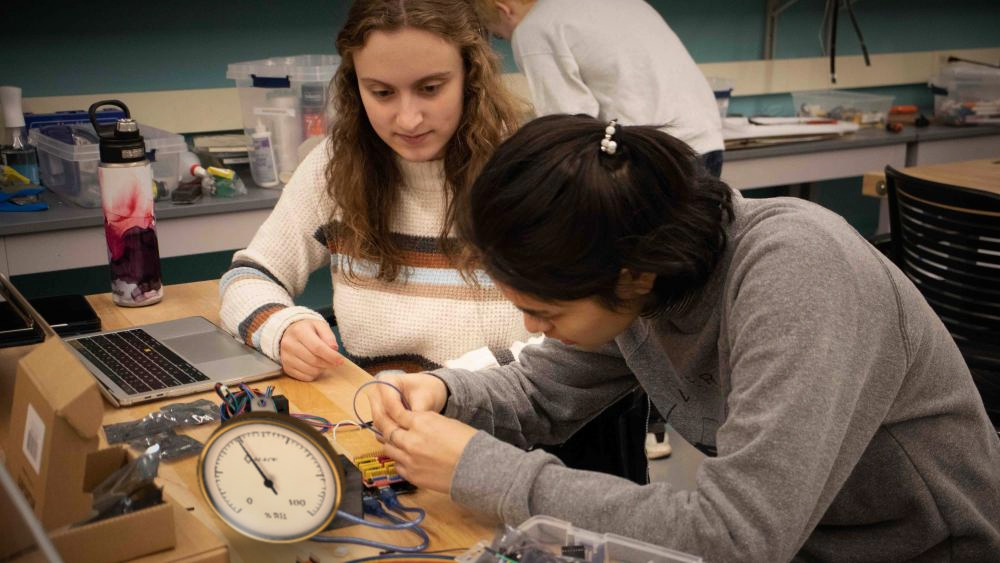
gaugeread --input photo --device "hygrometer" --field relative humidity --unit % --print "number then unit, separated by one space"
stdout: 40 %
